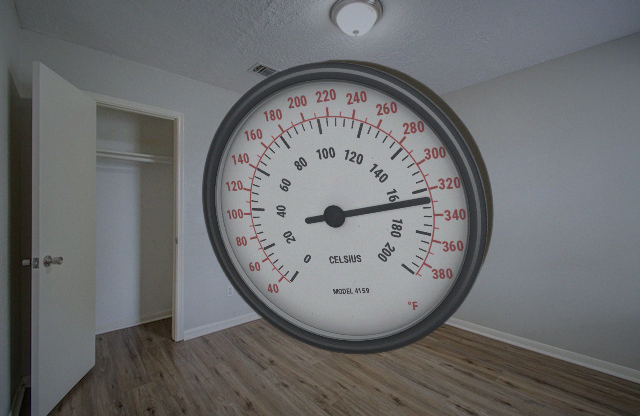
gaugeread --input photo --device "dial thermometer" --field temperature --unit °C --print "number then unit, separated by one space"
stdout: 164 °C
